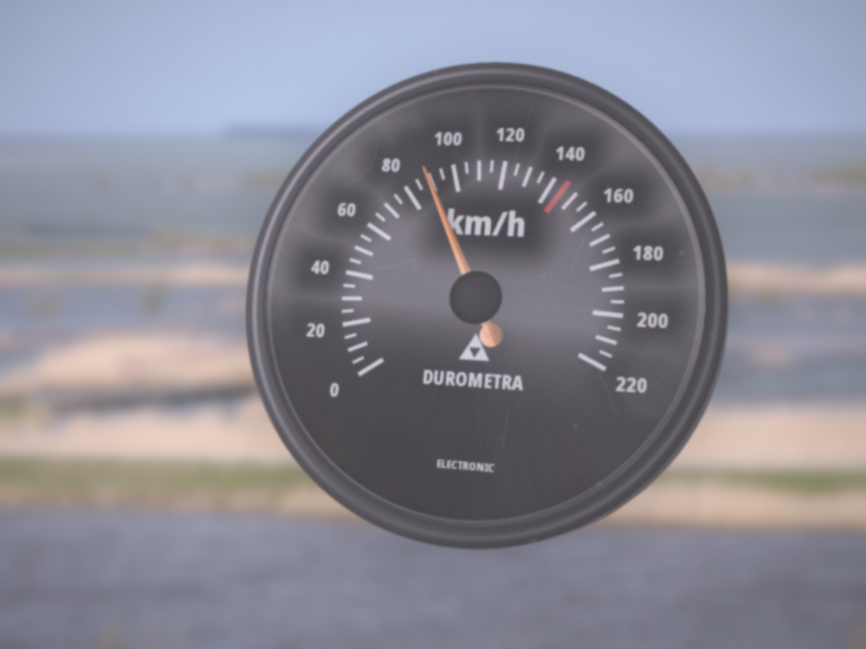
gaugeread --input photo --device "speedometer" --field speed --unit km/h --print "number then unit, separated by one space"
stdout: 90 km/h
